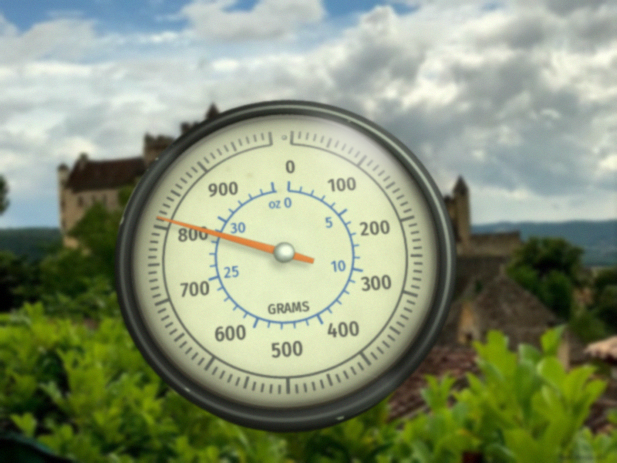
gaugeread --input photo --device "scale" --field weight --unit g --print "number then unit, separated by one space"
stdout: 810 g
